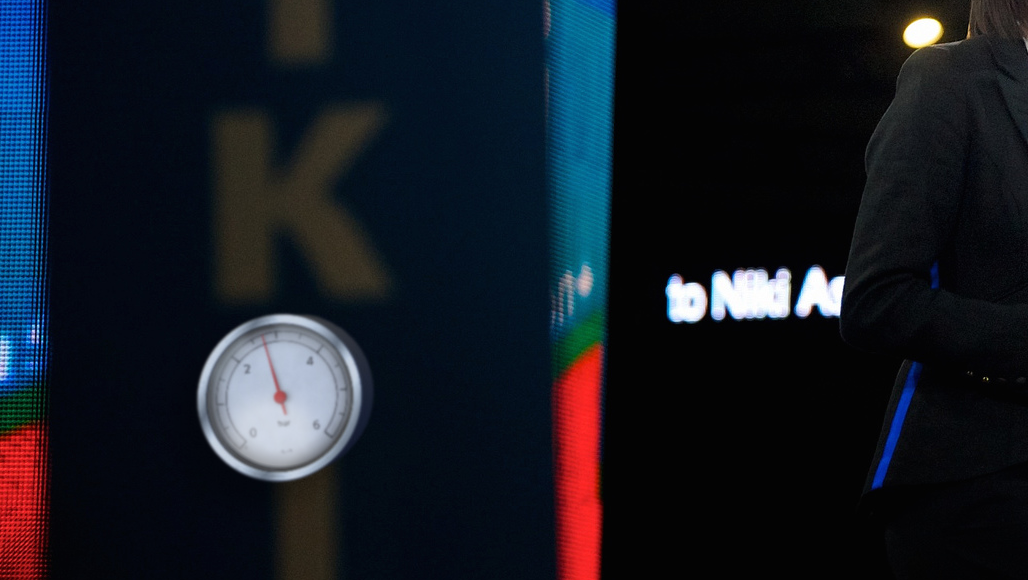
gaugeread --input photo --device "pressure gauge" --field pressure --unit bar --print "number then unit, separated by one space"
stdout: 2.75 bar
